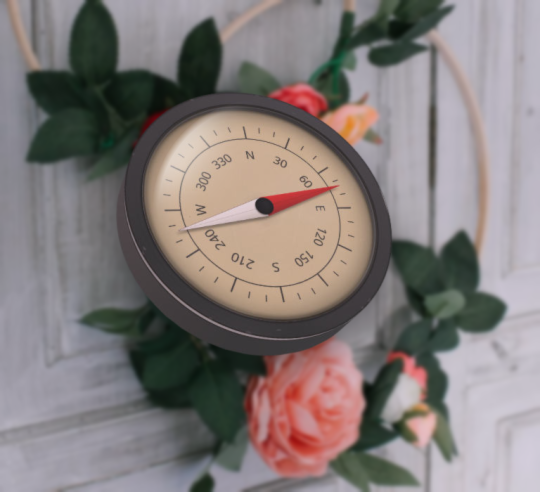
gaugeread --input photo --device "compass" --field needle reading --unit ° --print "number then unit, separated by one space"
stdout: 75 °
